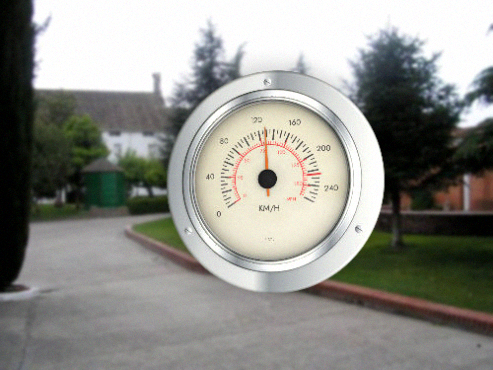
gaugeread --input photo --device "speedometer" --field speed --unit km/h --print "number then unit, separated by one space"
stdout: 130 km/h
